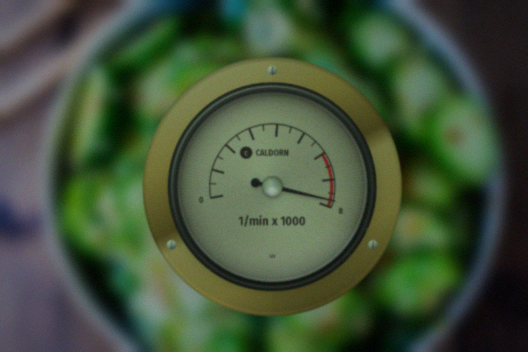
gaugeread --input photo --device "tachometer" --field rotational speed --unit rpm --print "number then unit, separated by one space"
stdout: 7750 rpm
